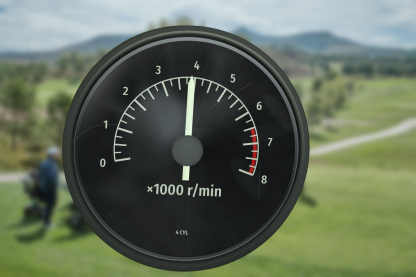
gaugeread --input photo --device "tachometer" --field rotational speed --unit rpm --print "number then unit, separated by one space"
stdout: 3875 rpm
